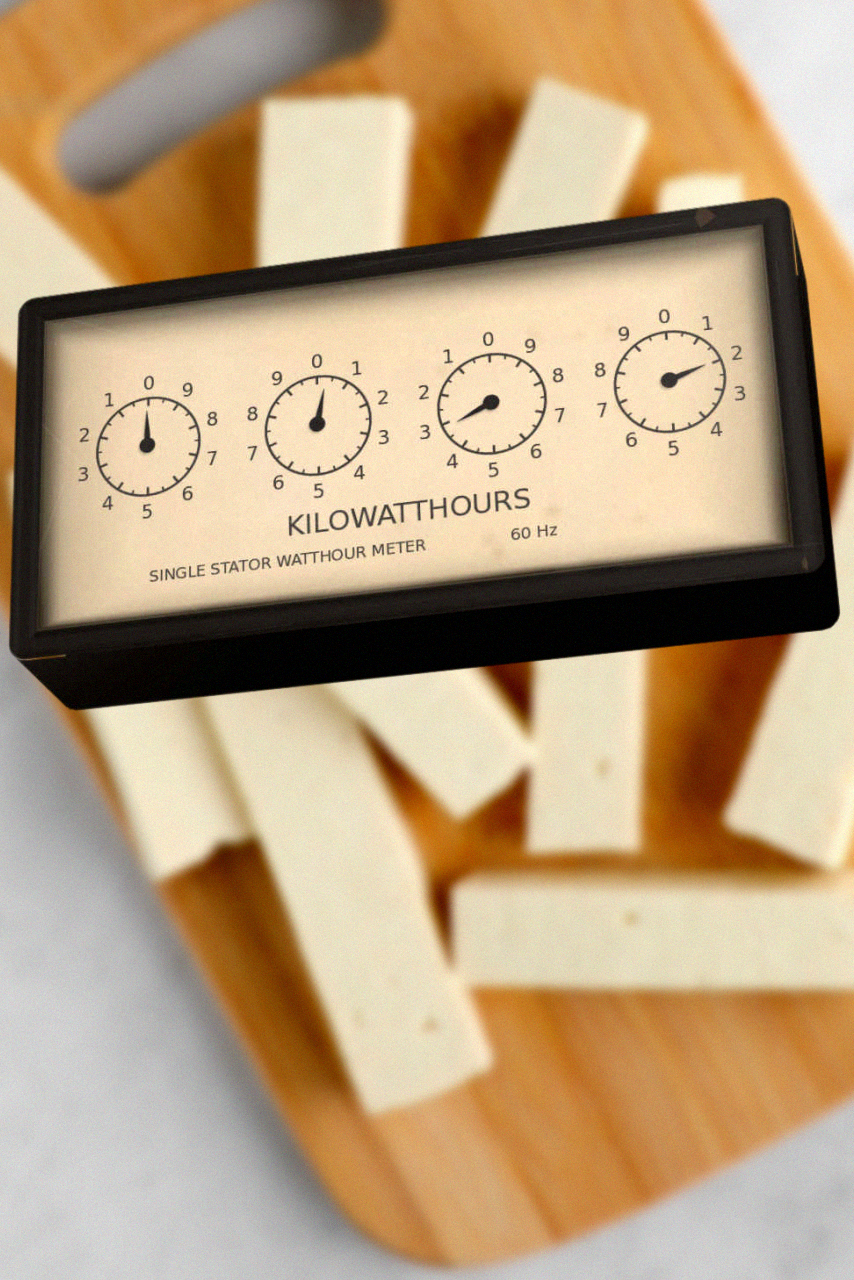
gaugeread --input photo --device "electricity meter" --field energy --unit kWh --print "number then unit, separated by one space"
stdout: 32 kWh
